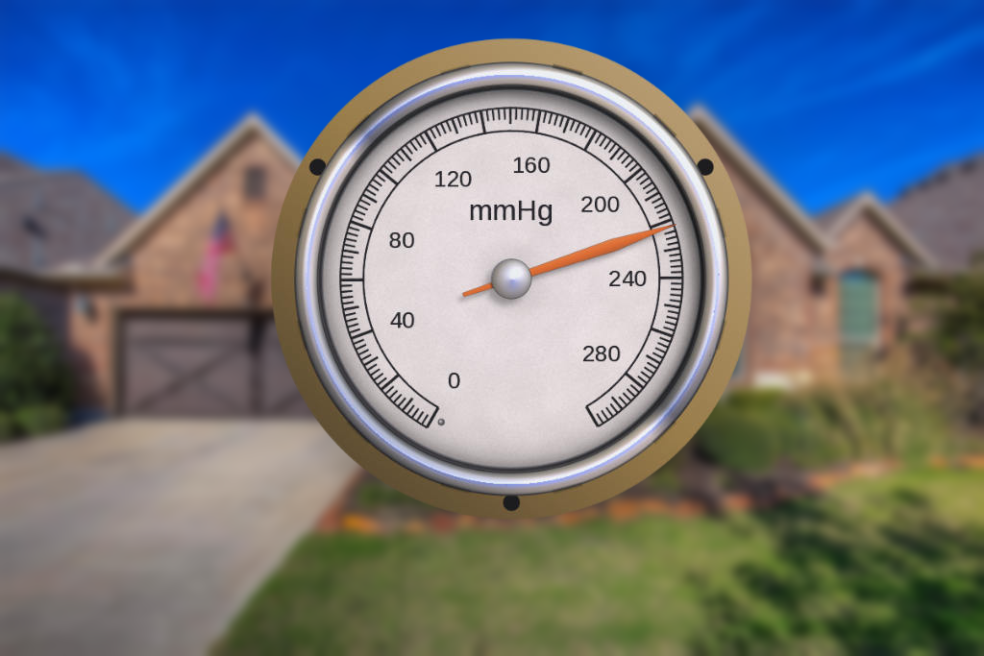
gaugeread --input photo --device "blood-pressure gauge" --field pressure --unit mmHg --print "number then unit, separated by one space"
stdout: 222 mmHg
